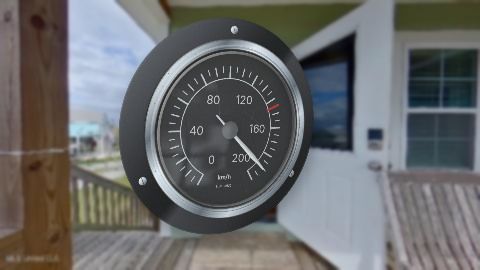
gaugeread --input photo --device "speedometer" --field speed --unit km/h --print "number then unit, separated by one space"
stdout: 190 km/h
